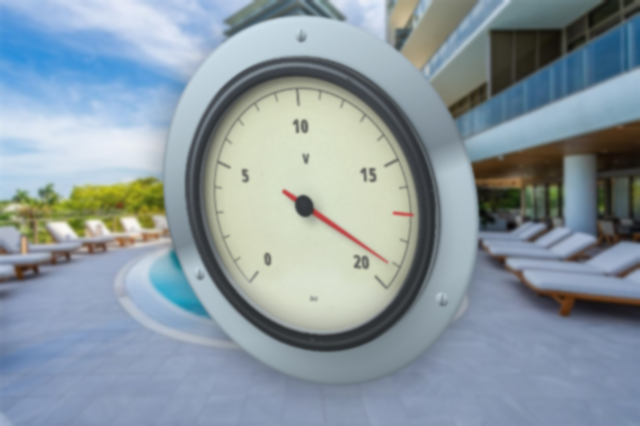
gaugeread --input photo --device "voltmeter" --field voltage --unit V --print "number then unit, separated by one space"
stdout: 19 V
